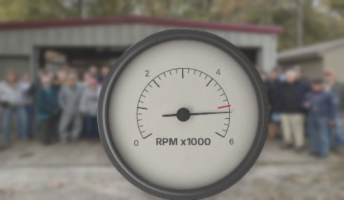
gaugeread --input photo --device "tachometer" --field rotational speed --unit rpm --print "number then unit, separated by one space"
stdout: 5200 rpm
